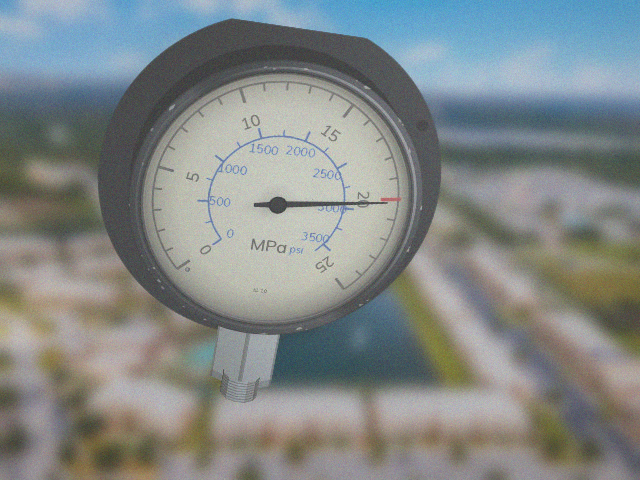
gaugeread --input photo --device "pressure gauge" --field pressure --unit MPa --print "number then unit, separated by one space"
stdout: 20 MPa
